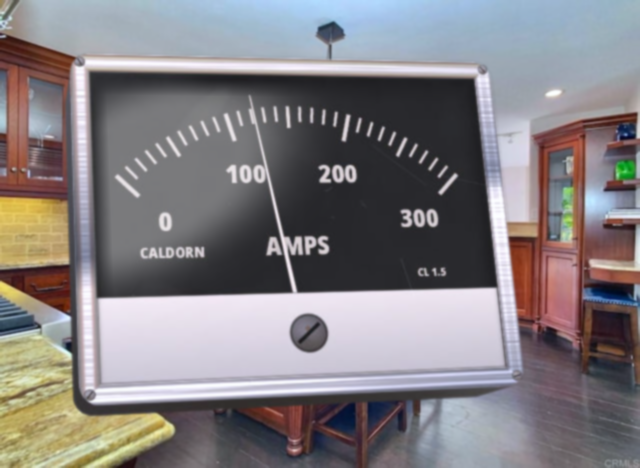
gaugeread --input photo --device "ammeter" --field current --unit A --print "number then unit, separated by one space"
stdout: 120 A
